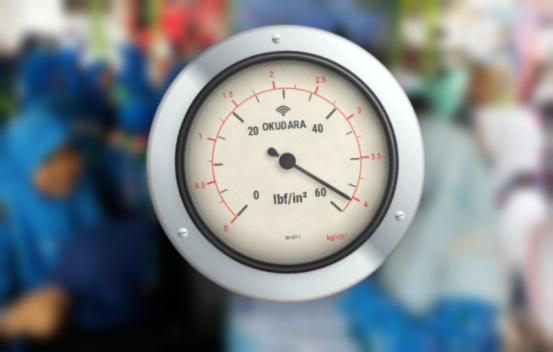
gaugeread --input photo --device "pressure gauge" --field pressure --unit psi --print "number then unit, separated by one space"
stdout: 57.5 psi
